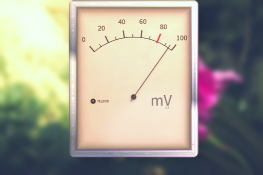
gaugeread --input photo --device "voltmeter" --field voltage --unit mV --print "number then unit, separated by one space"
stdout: 95 mV
